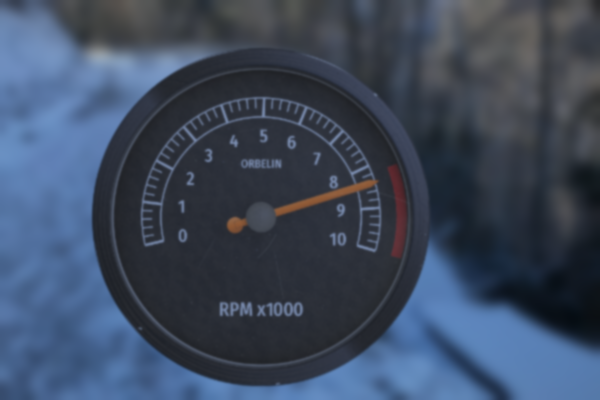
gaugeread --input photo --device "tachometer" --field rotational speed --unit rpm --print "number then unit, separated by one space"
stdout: 8400 rpm
